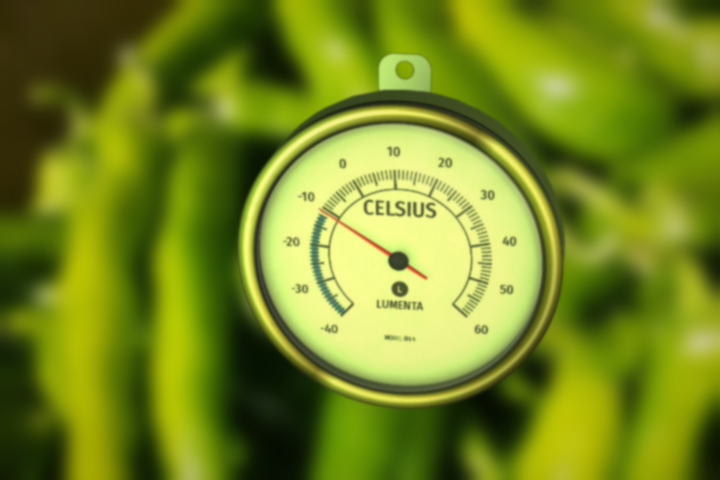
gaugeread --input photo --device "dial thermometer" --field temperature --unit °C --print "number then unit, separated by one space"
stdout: -10 °C
